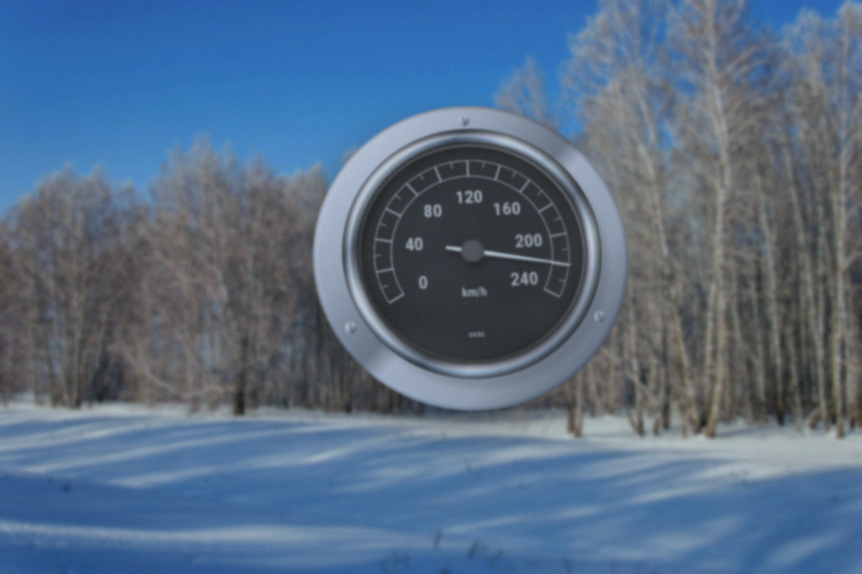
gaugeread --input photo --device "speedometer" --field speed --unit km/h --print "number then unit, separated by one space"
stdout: 220 km/h
